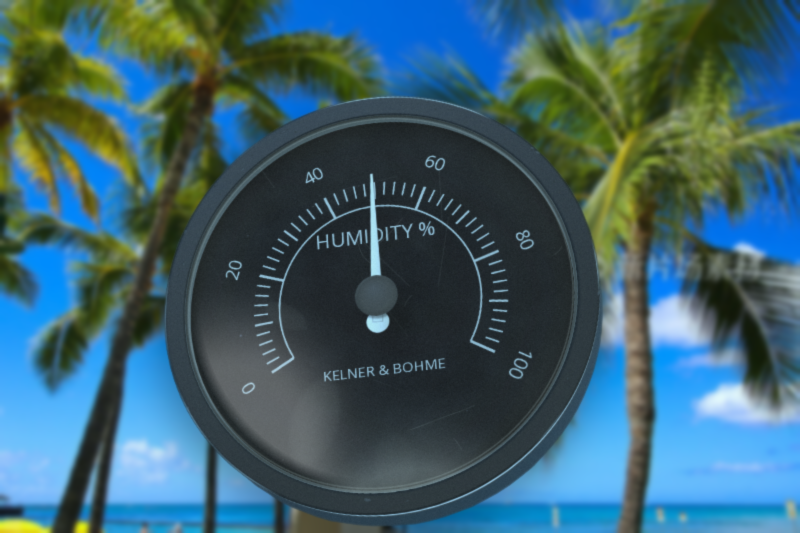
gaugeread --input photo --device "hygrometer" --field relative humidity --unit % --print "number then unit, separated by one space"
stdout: 50 %
